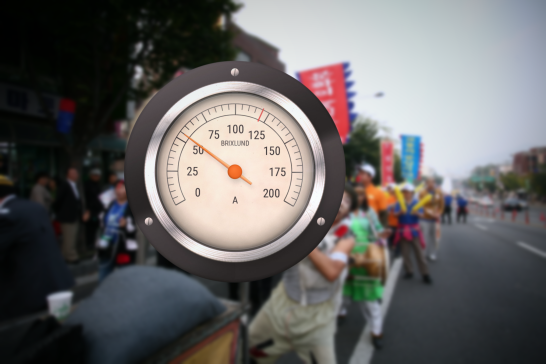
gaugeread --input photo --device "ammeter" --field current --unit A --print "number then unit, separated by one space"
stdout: 55 A
